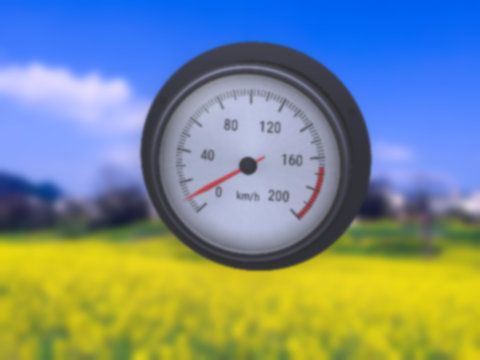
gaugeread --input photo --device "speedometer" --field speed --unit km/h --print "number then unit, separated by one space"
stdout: 10 km/h
